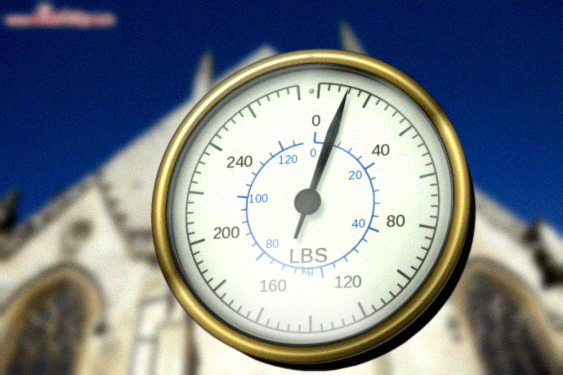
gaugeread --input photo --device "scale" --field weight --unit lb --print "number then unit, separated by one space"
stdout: 12 lb
